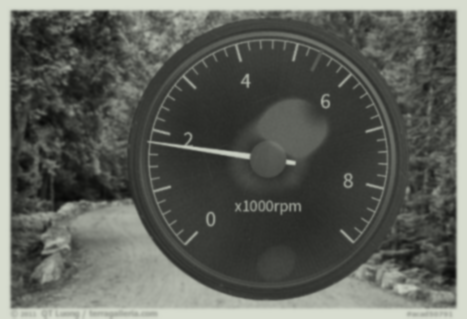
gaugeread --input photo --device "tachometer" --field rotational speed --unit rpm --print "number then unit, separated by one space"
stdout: 1800 rpm
